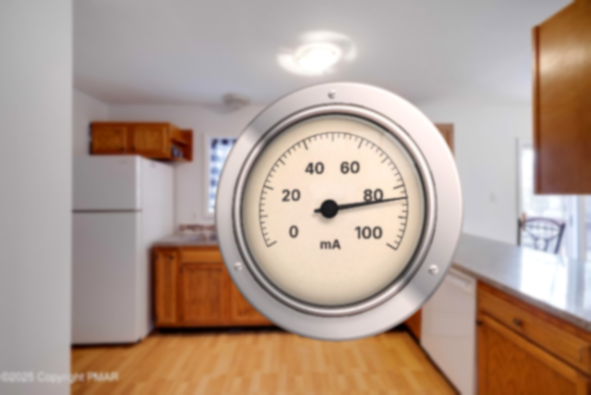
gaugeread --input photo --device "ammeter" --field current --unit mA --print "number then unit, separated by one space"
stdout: 84 mA
